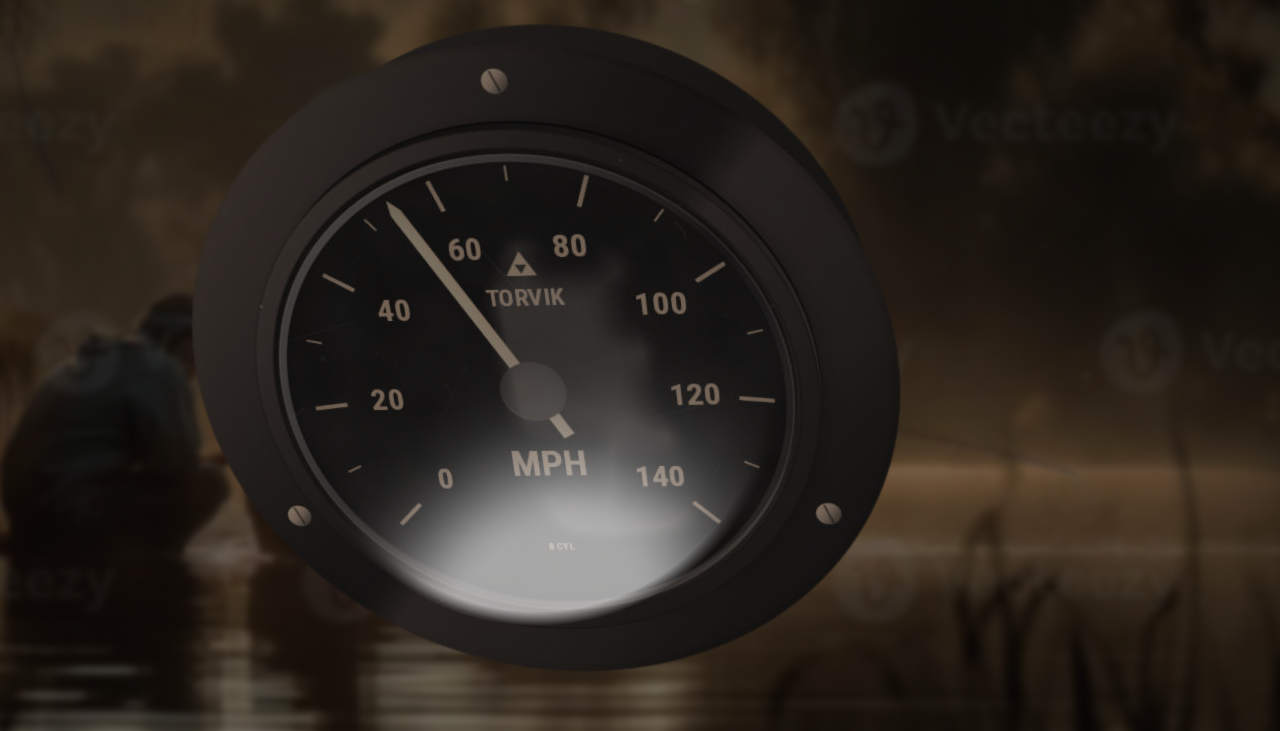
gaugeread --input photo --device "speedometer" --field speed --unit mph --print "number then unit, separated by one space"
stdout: 55 mph
